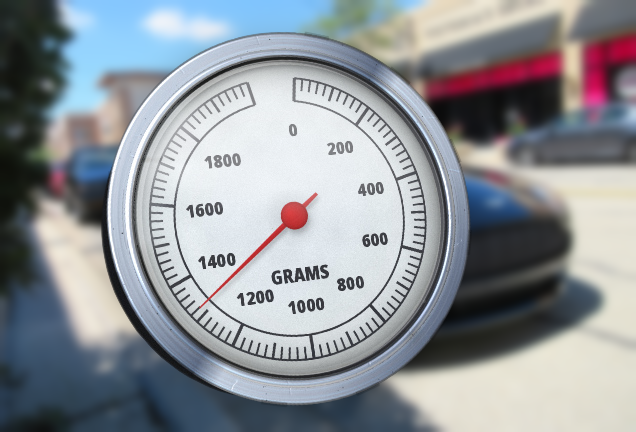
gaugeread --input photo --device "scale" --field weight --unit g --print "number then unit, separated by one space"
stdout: 1320 g
